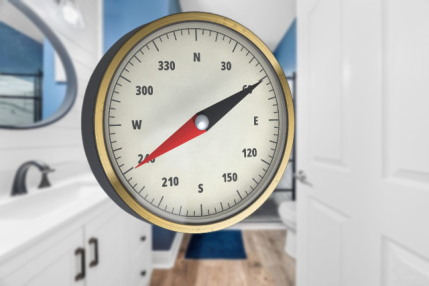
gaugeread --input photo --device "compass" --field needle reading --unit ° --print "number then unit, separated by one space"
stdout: 240 °
